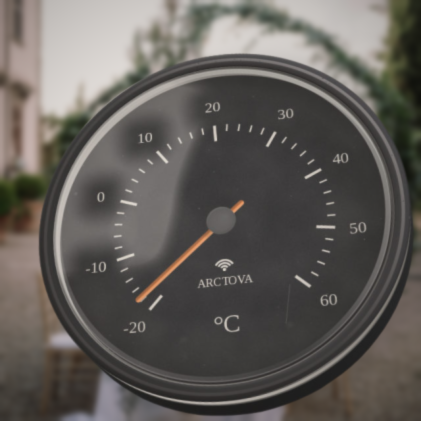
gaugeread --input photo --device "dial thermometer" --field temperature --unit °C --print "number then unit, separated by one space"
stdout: -18 °C
